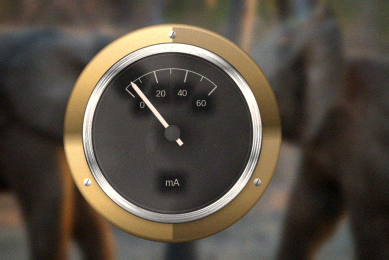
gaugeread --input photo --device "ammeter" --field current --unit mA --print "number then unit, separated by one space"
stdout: 5 mA
